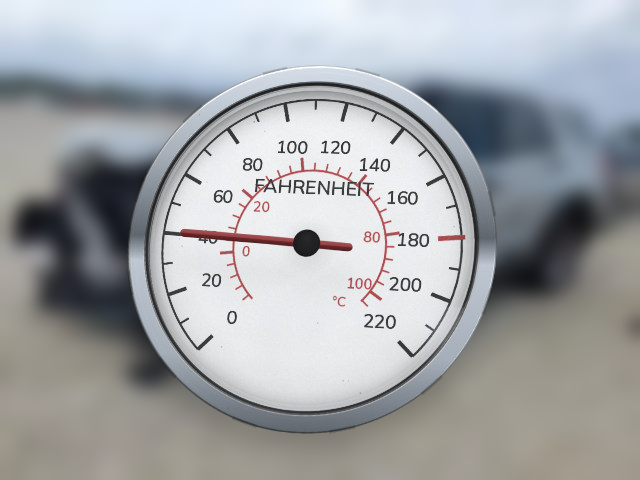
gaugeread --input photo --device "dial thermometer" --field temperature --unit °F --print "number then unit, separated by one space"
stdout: 40 °F
